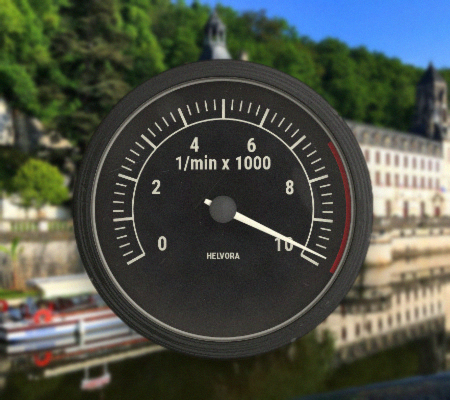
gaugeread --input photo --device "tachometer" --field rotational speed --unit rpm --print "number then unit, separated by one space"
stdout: 9800 rpm
